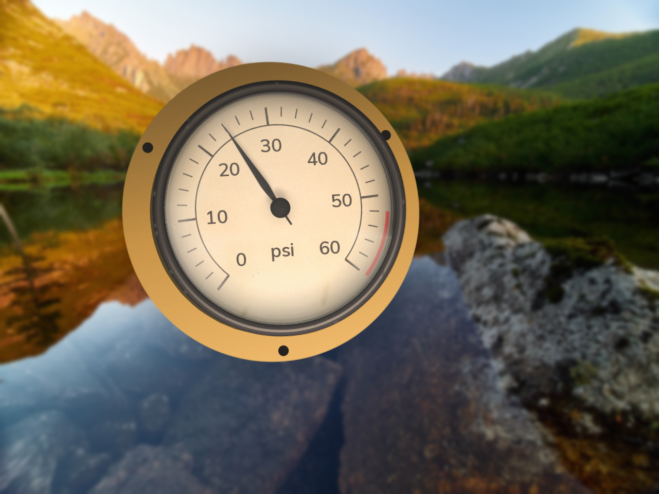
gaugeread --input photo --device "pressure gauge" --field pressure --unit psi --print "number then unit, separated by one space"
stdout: 24 psi
